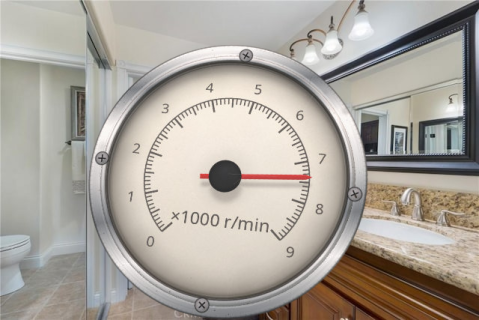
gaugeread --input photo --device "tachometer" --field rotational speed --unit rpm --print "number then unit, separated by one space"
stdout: 7400 rpm
